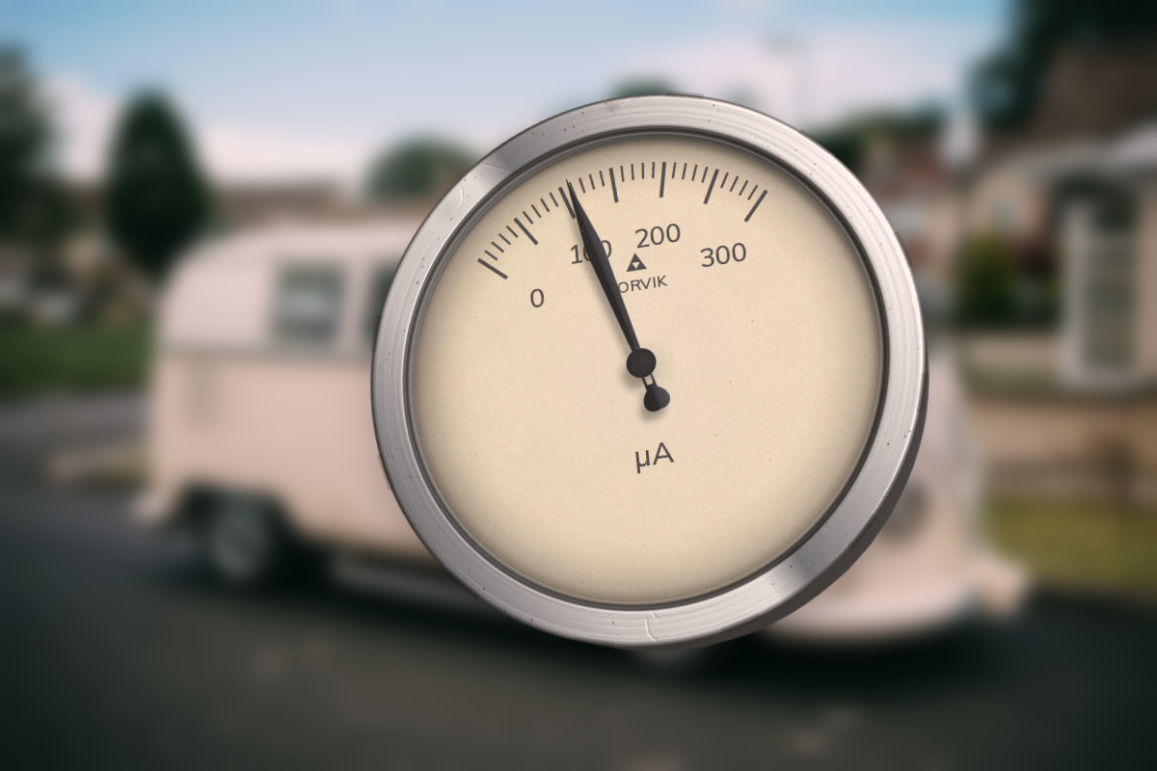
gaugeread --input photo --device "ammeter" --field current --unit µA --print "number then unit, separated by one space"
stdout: 110 µA
